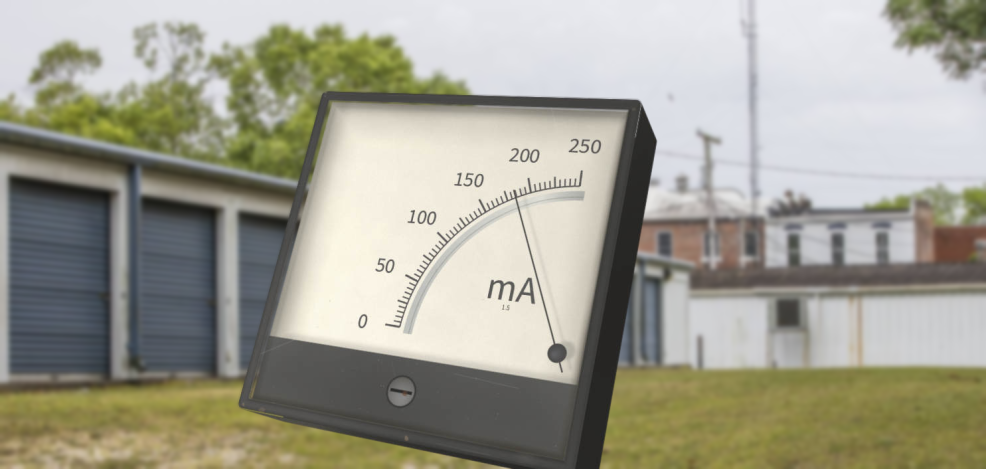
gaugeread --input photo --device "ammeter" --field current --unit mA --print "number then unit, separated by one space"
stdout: 185 mA
